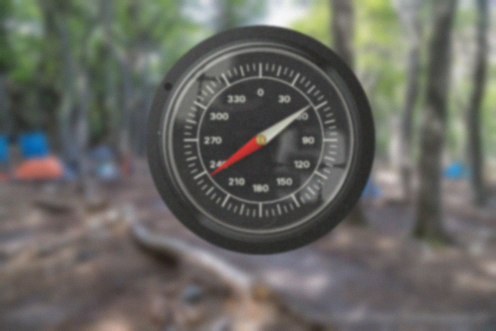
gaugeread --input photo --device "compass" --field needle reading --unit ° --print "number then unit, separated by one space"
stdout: 235 °
